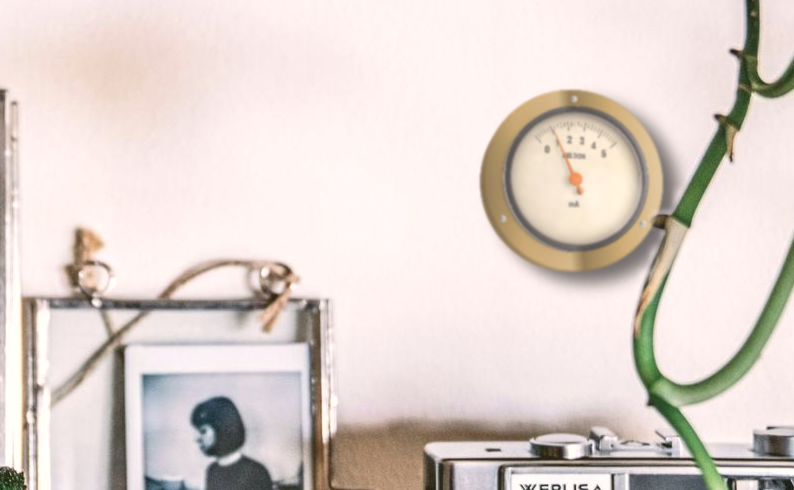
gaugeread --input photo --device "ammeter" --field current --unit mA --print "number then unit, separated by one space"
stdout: 1 mA
